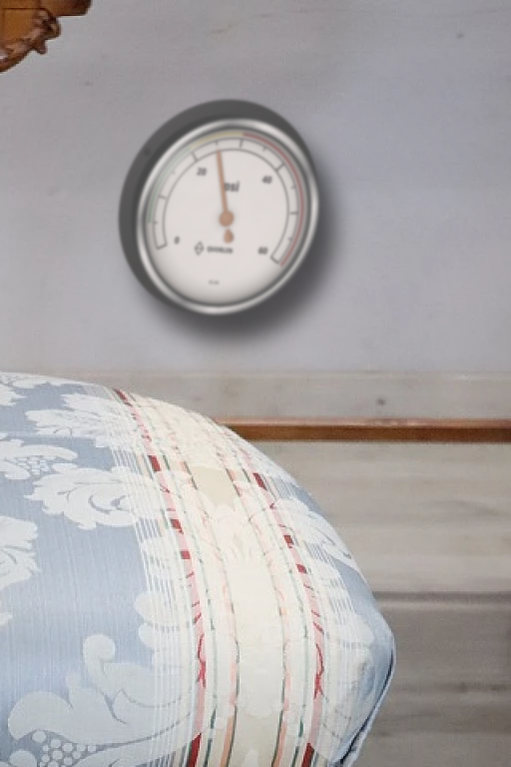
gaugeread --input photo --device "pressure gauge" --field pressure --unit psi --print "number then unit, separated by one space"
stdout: 25 psi
